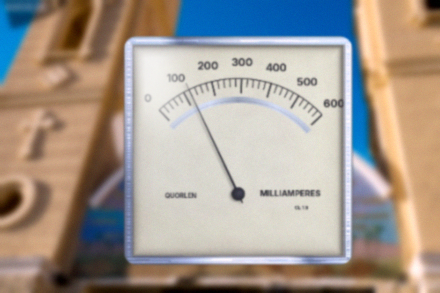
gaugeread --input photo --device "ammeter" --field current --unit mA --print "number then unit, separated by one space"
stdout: 120 mA
